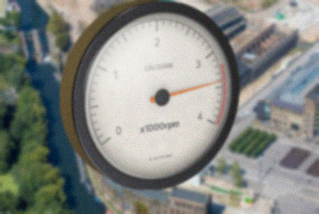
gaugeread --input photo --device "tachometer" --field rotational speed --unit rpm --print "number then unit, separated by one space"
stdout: 3400 rpm
